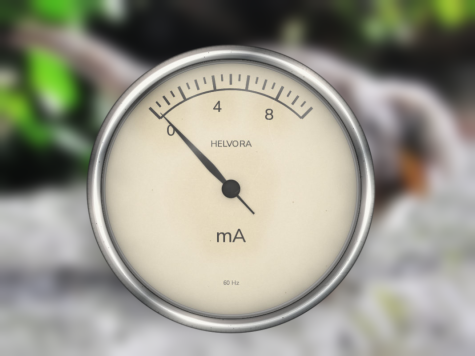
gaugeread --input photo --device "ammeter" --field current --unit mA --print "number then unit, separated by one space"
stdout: 0.25 mA
